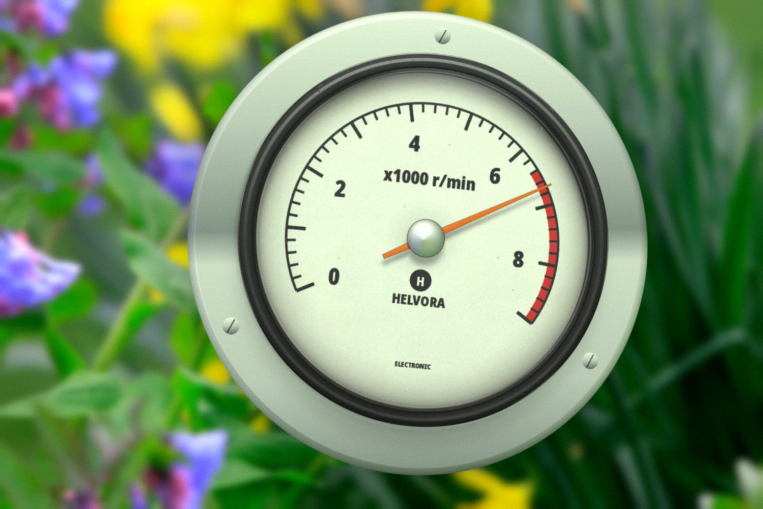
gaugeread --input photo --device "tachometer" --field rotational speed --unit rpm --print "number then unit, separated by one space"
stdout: 6700 rpm
